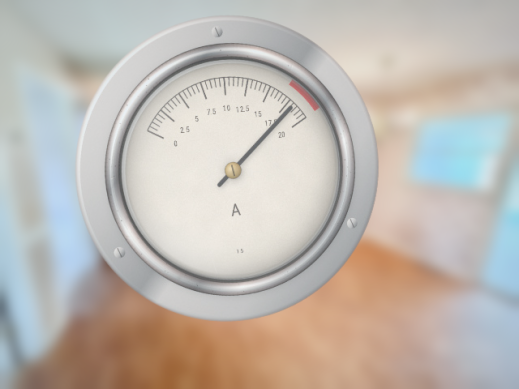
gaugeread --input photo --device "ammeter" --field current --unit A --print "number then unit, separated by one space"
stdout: 18 A
